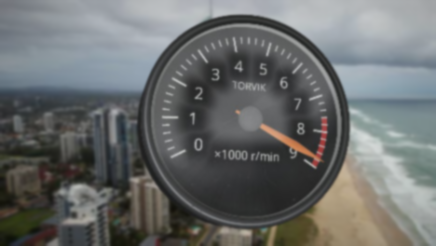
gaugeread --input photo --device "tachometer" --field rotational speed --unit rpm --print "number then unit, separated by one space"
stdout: 8800 rpm
